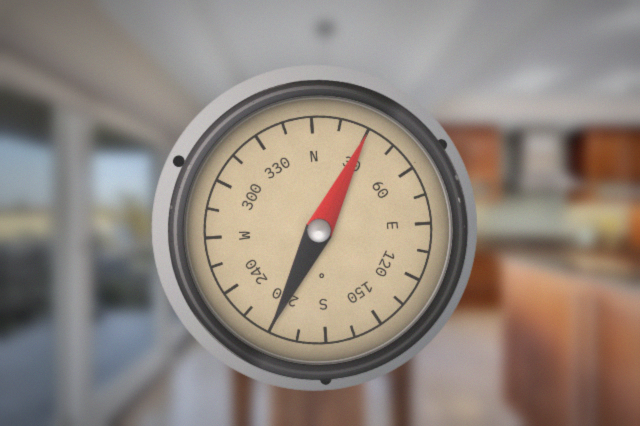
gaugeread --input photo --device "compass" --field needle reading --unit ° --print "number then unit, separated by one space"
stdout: 30 °
